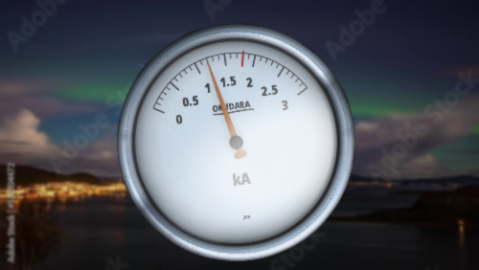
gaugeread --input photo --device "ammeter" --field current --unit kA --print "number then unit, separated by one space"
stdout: 1.2 kA
